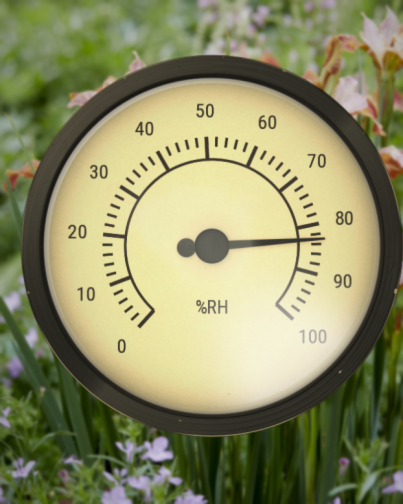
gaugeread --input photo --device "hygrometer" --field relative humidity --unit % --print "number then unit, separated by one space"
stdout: 83 %
